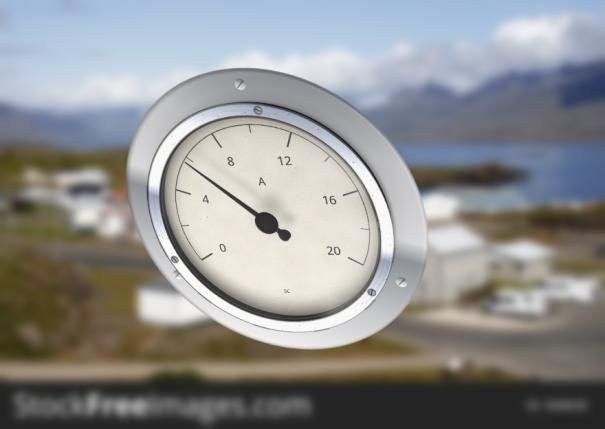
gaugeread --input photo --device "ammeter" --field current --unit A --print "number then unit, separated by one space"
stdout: 6 A
